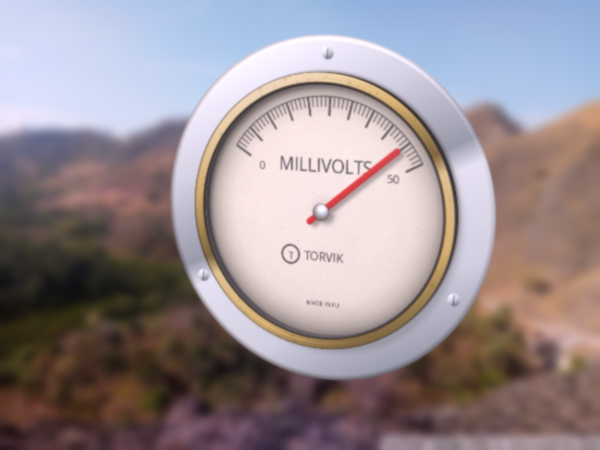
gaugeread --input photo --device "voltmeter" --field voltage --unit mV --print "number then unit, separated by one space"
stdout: 45 mV
